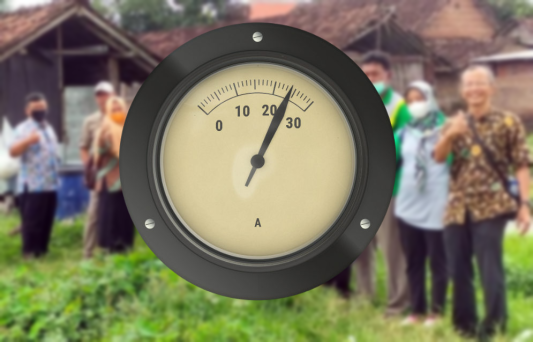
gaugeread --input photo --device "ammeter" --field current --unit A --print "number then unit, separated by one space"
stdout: 24 A
